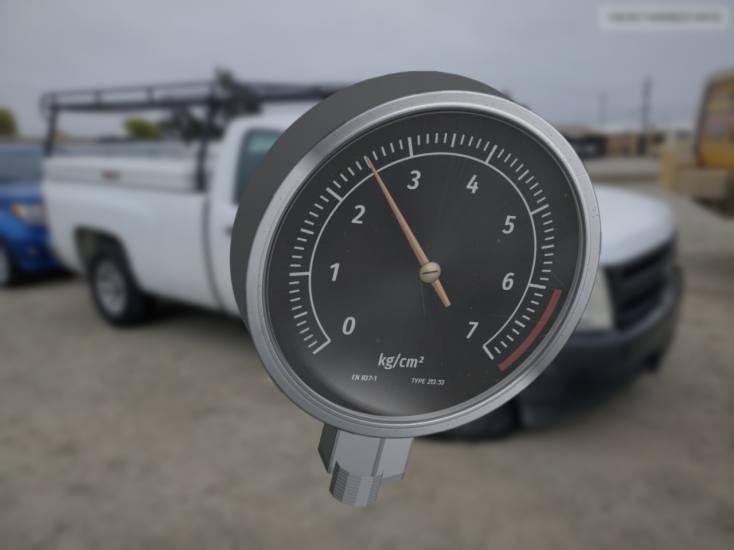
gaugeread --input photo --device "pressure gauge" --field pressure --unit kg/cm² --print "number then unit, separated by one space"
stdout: 2.5 kg/cm²
